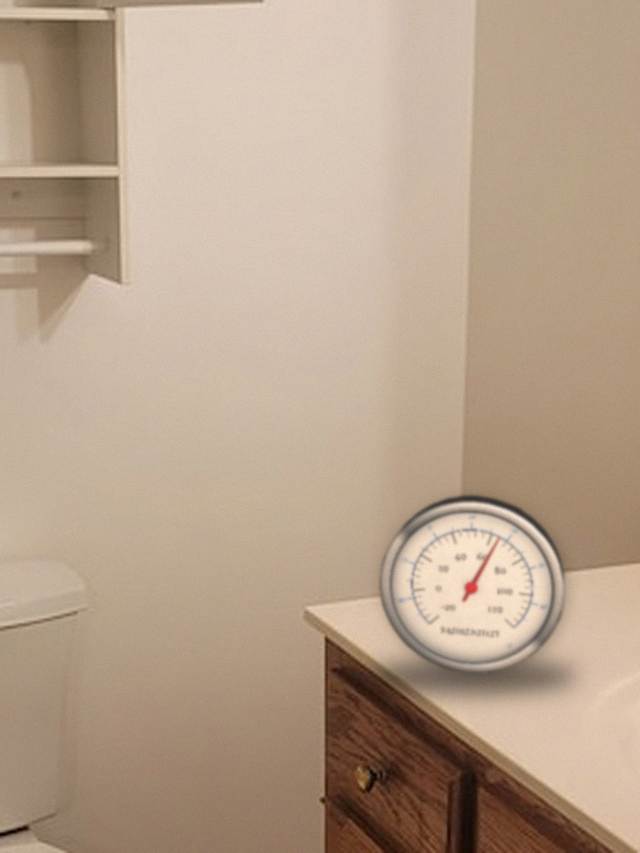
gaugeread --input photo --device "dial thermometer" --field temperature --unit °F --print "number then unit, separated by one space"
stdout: 64 °F
